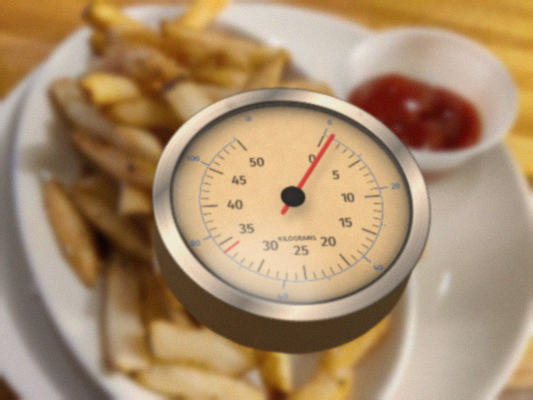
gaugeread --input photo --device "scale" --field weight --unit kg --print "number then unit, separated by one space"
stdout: 1 kg
